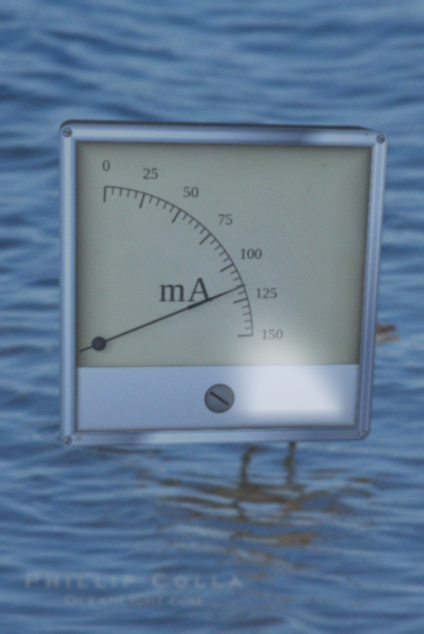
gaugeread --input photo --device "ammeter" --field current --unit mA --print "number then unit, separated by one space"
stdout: 115 mA
